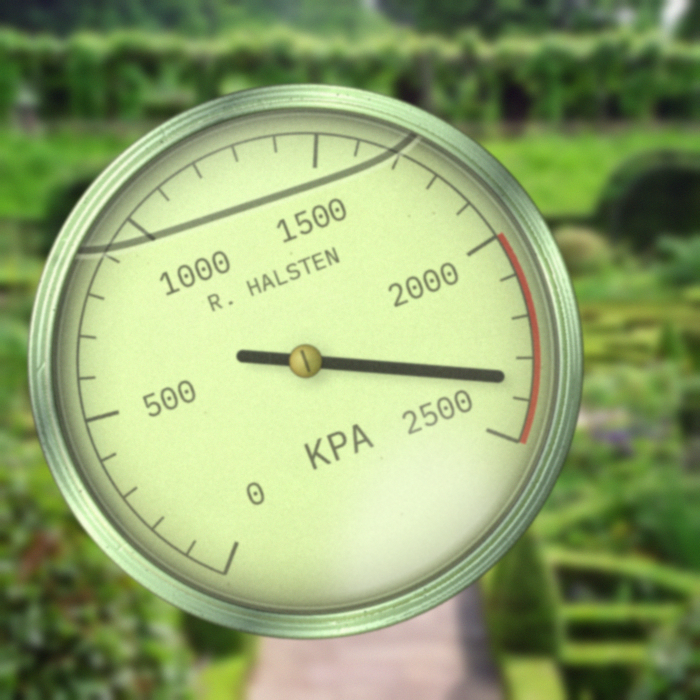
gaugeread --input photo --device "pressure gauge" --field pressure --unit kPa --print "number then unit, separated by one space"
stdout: 2350 kPa
